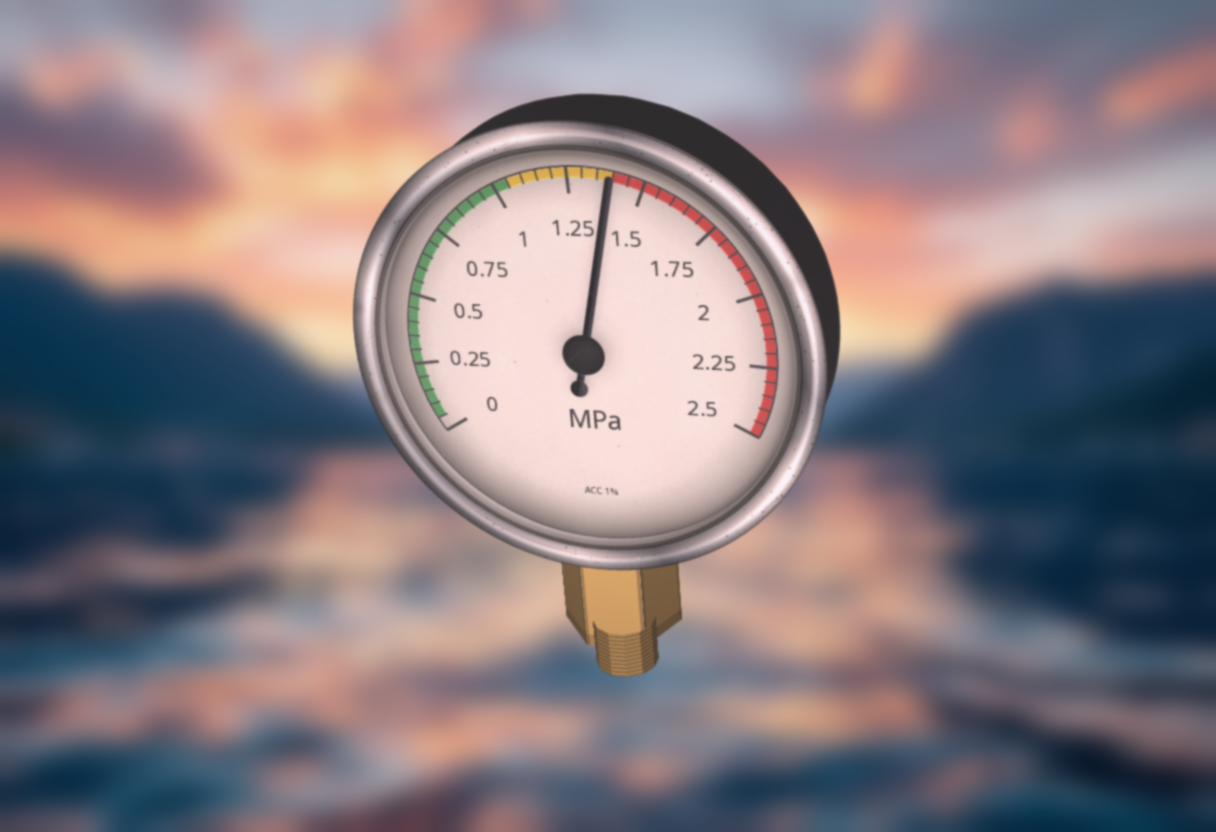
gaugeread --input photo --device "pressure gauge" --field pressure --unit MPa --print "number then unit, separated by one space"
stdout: 1.4 MPa
